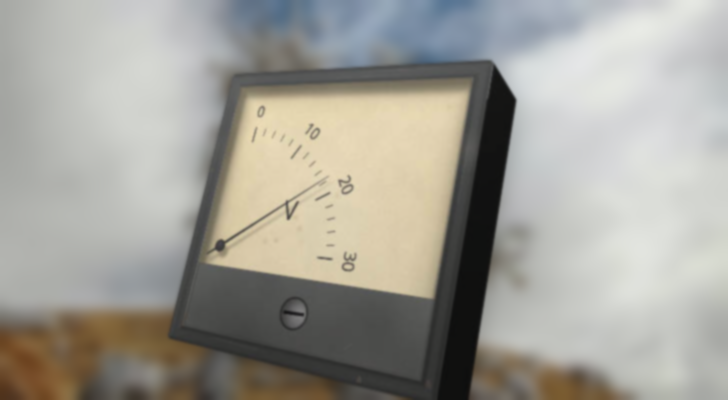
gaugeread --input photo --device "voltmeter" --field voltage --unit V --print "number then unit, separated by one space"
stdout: 18 V
